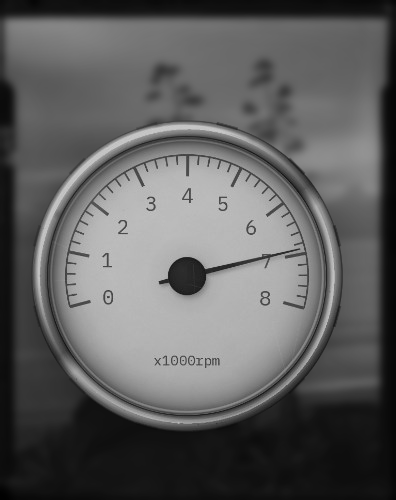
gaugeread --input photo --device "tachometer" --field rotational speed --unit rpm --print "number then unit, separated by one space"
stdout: 6900 rpm
